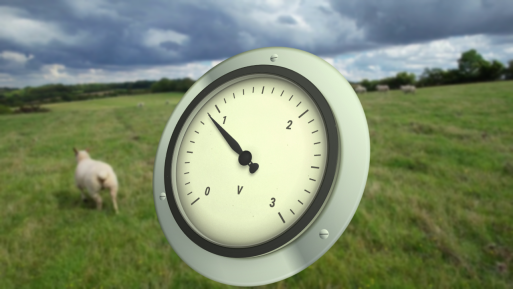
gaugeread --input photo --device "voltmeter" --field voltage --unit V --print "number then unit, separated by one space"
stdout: 0.9 V
